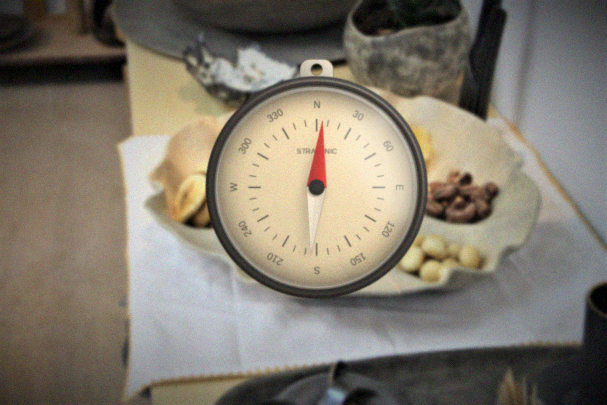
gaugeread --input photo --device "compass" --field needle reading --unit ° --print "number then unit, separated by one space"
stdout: 5 °
